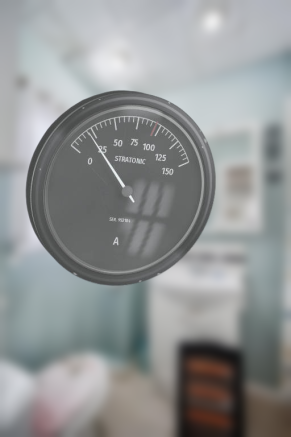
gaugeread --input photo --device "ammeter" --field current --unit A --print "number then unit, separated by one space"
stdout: 20 A
